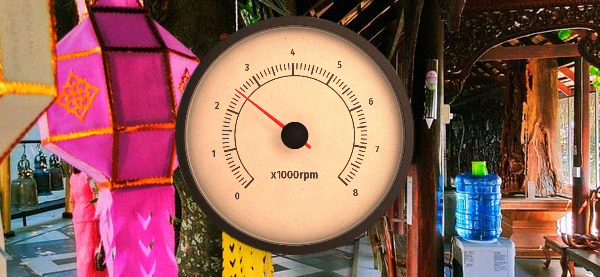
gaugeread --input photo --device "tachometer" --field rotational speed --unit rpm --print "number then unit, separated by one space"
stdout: 2500 rpm
